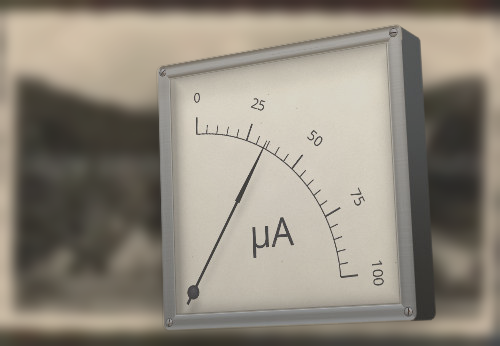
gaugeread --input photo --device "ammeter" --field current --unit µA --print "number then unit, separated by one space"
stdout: 35 µA
